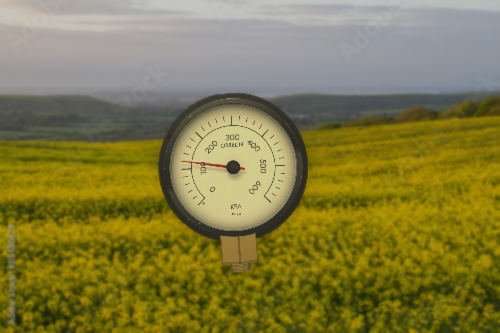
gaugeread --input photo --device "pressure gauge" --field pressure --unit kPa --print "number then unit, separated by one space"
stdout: 120 kPa
